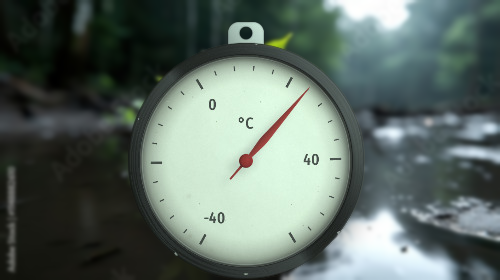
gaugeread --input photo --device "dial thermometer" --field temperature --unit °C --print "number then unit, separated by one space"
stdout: 24 °C
